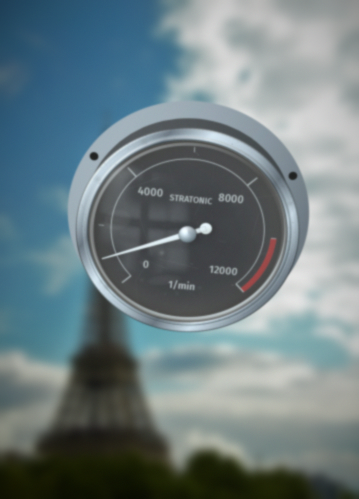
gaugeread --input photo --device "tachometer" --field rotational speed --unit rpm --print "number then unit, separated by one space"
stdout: 1000 rpm
